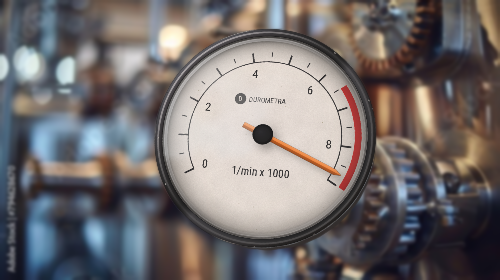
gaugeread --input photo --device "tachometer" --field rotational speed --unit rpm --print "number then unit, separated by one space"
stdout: 8750 rpm
